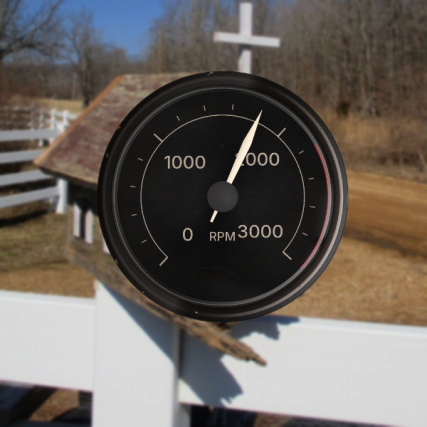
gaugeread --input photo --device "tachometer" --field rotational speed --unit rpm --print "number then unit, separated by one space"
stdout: 1800 rpm
